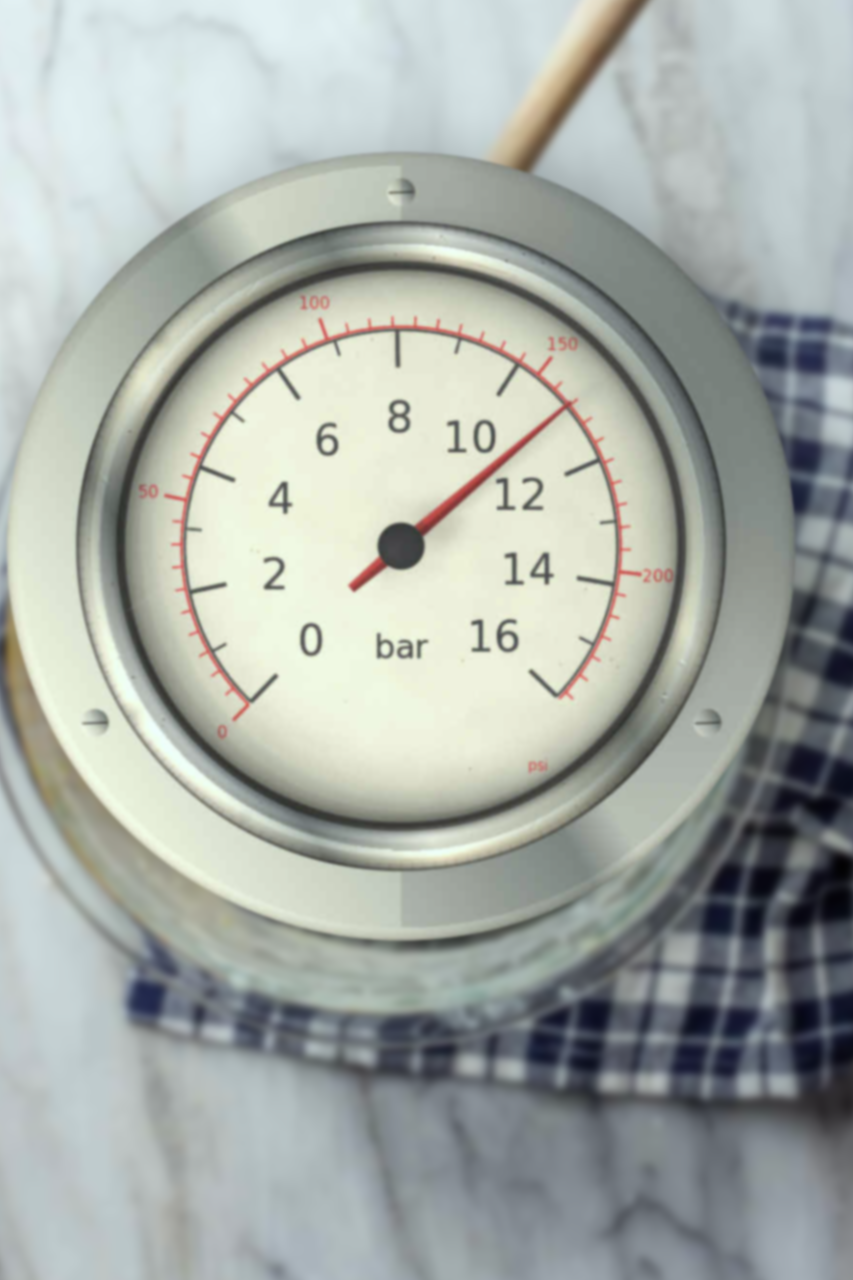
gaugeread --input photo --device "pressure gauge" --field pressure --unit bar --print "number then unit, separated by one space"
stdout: 11 bar
